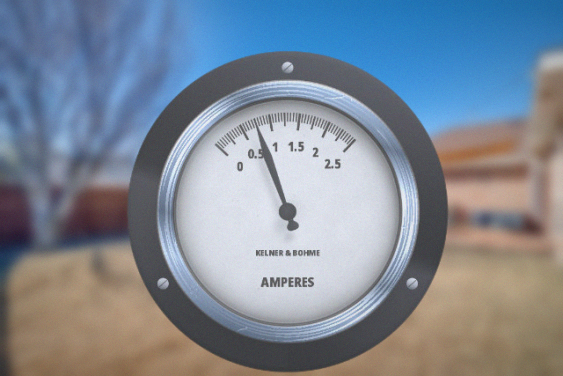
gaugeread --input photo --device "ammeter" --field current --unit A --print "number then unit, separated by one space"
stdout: 0.75 A
